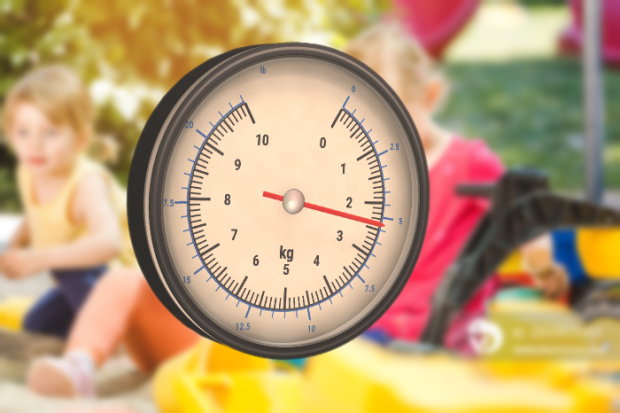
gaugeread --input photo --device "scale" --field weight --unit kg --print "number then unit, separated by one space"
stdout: 2.4 kg
